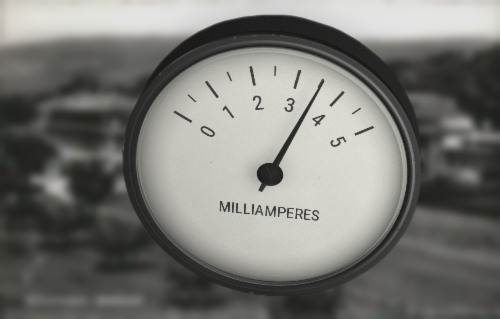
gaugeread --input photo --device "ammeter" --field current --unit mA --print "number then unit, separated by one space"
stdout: 3.5 mA
